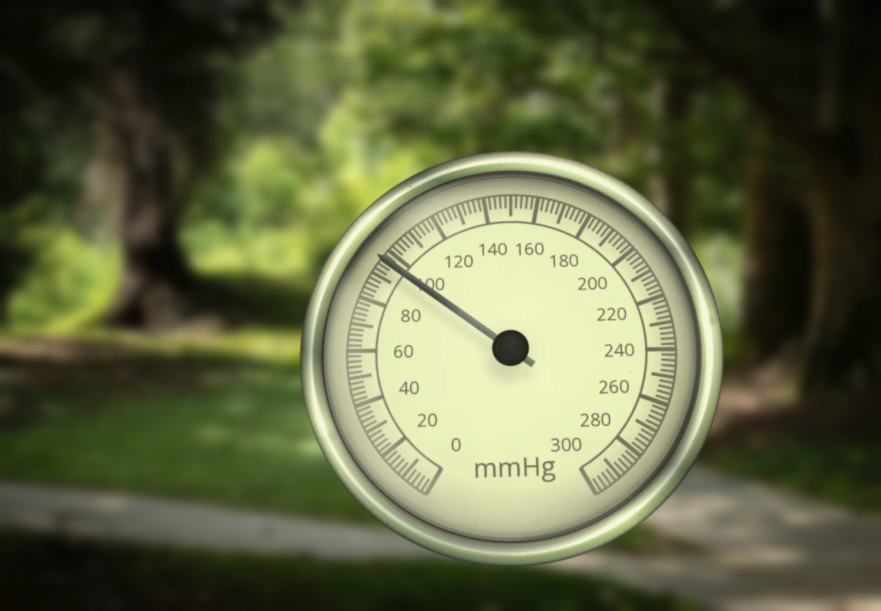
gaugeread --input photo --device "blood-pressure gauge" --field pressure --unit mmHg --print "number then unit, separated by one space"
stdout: 96 mmHg
